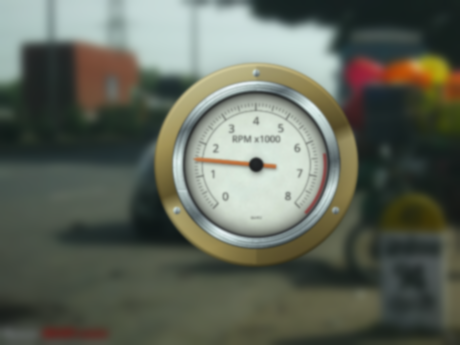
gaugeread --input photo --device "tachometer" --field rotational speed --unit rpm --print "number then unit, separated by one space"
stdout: 1500 rpm
